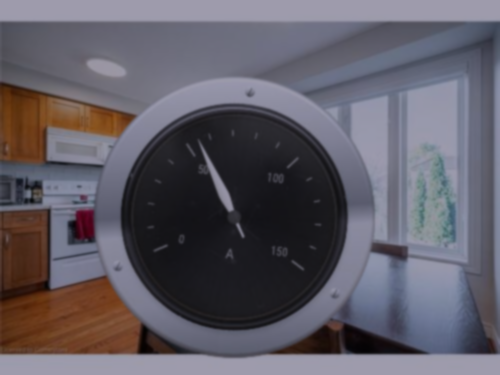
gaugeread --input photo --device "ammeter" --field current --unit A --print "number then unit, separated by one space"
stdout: 55 A
